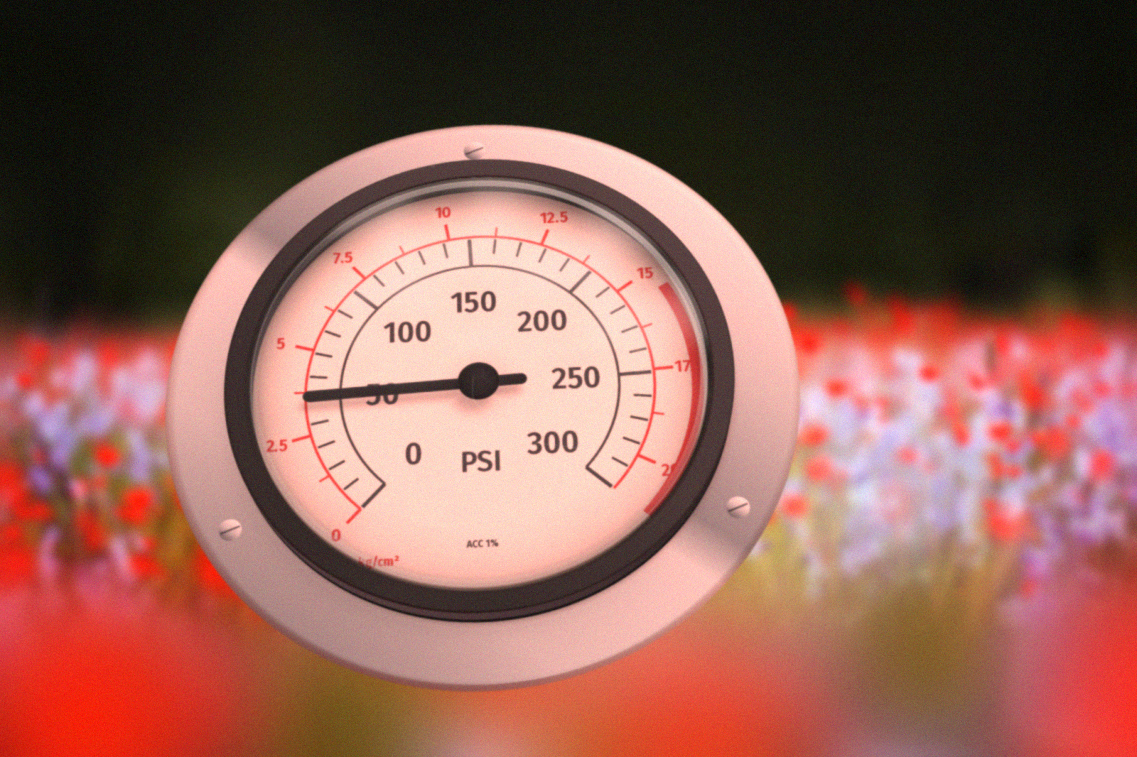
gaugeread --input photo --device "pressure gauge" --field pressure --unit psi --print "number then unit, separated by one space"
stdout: 50 psi
